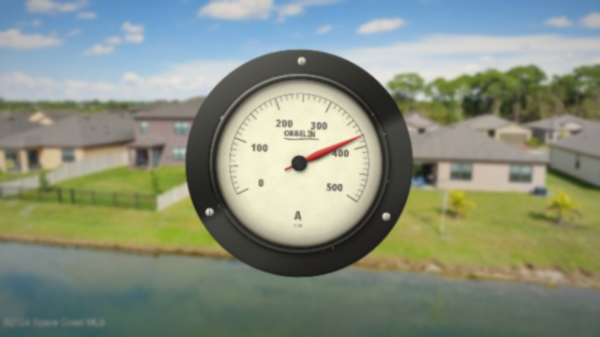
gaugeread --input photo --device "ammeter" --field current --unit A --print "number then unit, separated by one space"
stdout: 380 A
